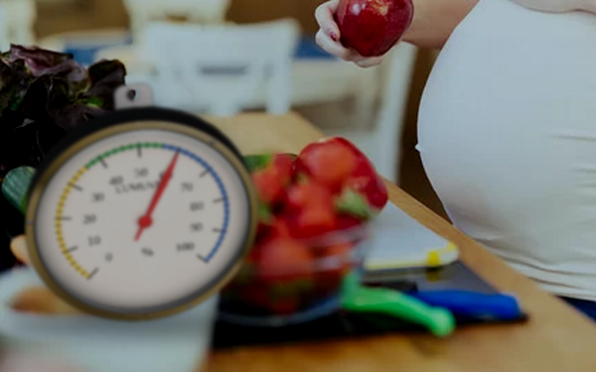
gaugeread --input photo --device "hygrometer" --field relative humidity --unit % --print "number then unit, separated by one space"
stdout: 60 %
